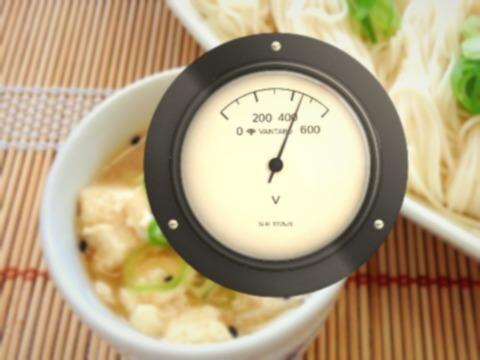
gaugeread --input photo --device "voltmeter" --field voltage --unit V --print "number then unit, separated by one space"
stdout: 450 V
